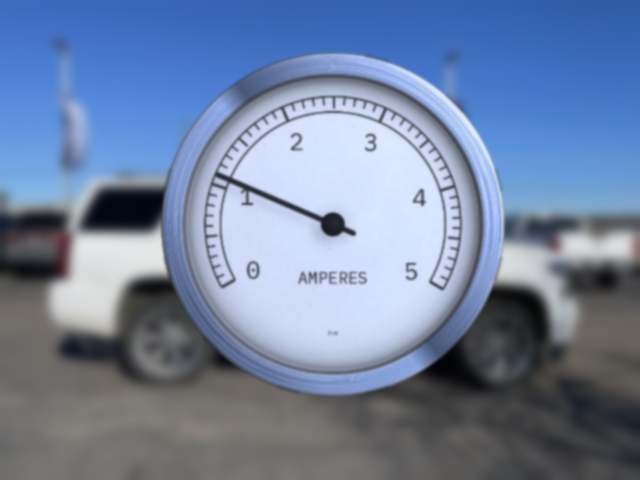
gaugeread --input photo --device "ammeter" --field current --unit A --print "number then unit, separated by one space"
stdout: 1.1 A
